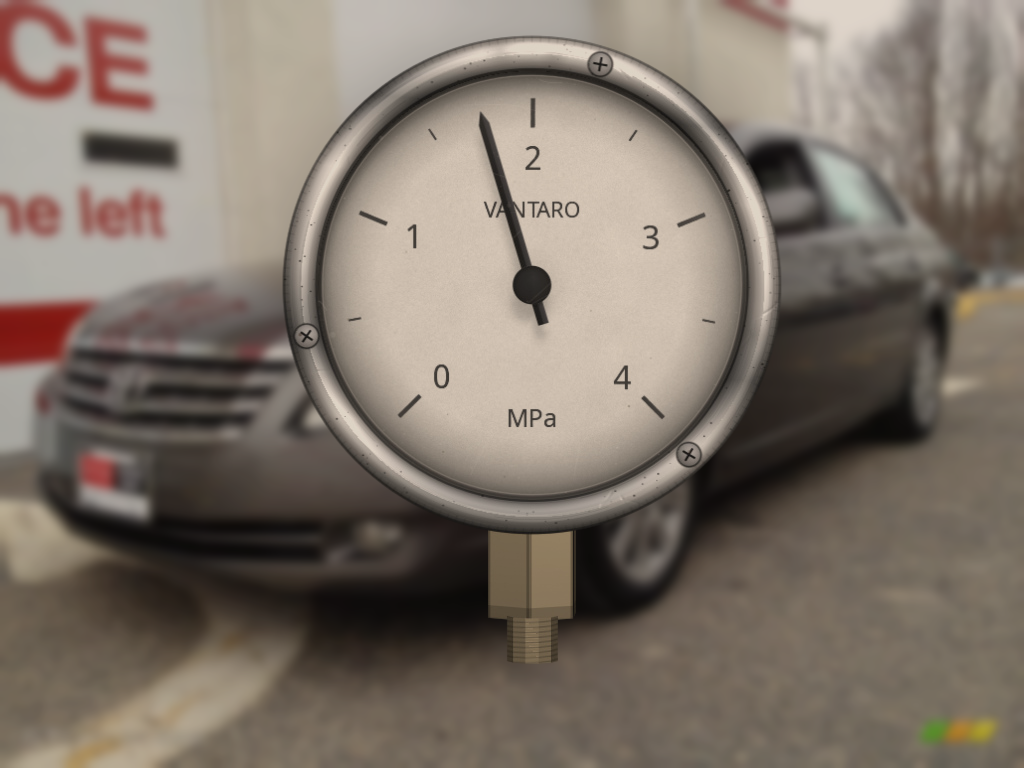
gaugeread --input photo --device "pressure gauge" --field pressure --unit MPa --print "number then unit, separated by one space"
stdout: 1.75 MPa
